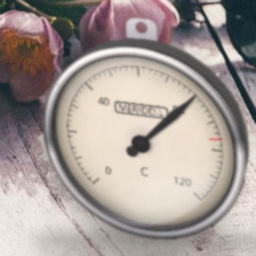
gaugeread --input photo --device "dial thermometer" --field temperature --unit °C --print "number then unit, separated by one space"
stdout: 80 °C
